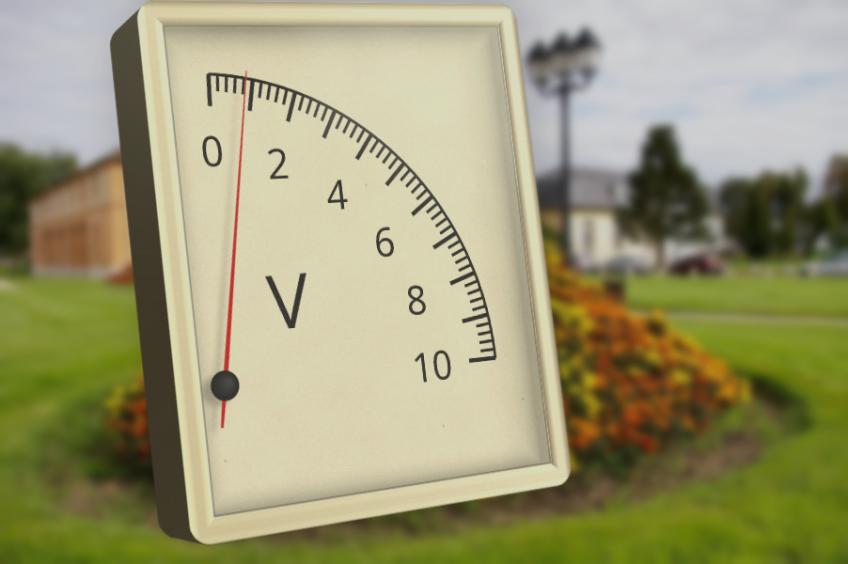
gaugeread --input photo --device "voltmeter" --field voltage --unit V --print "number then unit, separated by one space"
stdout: 0.8 V
